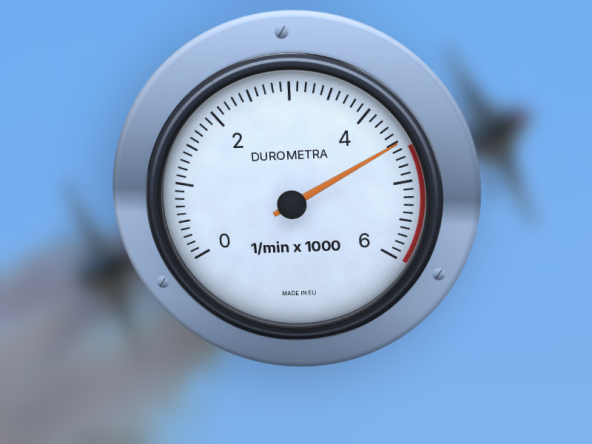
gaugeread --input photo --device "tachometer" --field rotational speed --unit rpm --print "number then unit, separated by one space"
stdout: 4500 rpm
